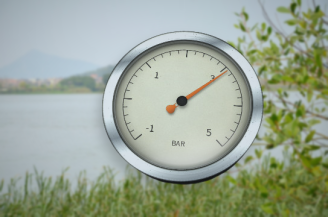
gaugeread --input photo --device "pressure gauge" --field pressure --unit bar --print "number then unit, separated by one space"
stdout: 3.1 bar
